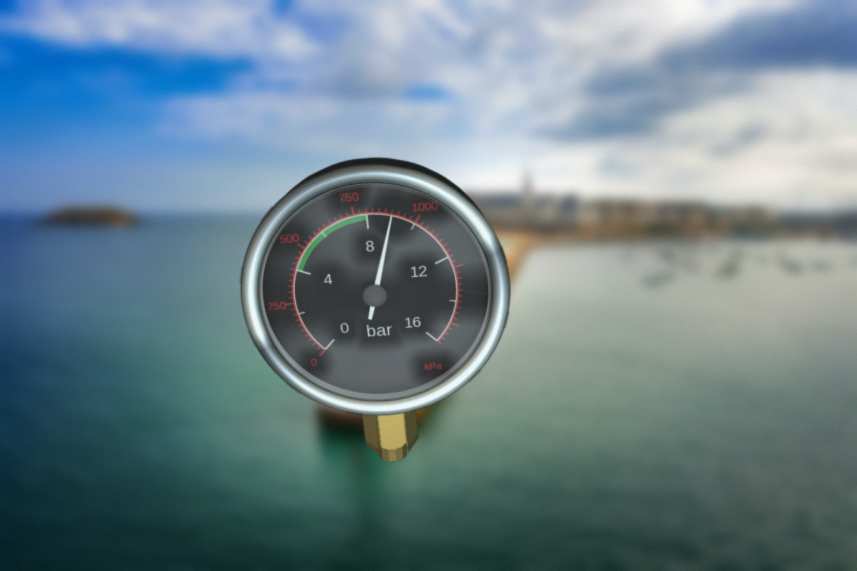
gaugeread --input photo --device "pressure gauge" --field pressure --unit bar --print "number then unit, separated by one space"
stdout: 9 bar
